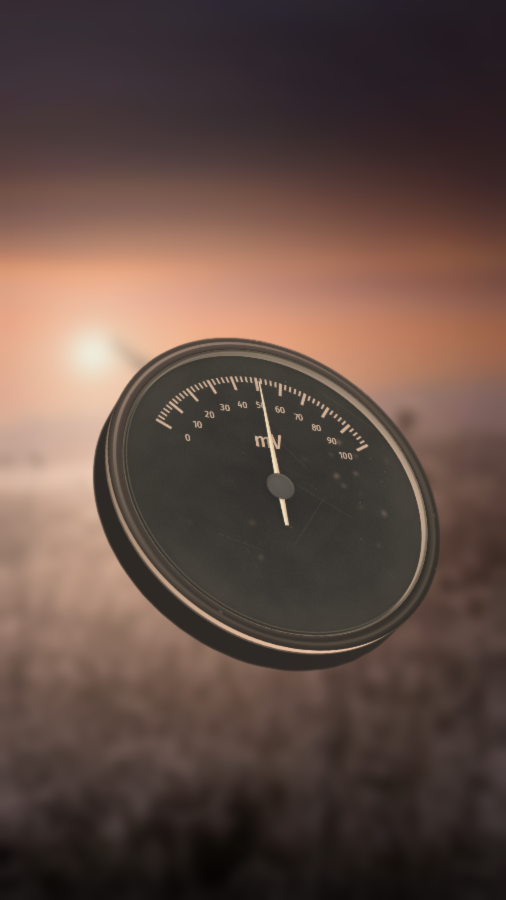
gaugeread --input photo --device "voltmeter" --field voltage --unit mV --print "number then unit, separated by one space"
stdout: 50 mV
